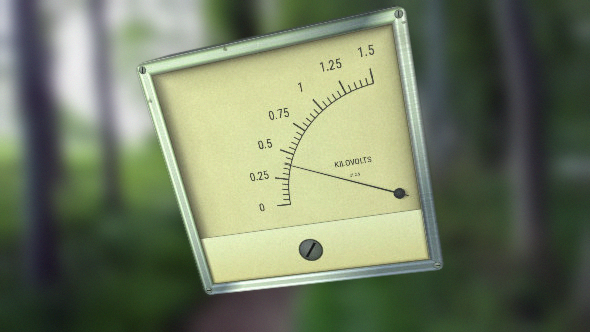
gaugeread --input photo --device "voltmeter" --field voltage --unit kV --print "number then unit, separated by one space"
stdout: 0.4 kV
